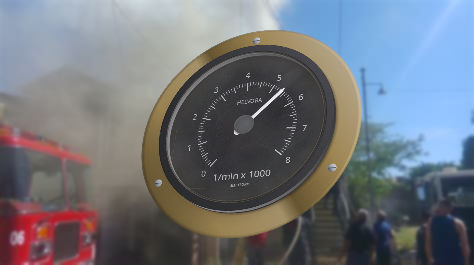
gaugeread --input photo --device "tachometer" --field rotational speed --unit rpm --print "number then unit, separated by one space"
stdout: 5500 rpm
